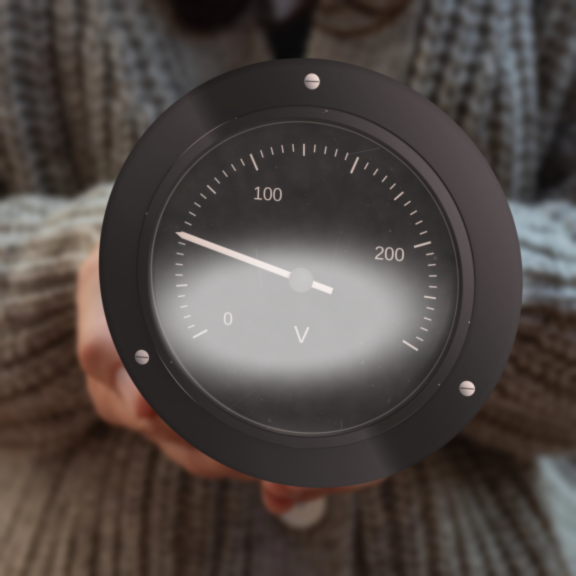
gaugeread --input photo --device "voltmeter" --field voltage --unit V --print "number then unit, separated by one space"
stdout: 50 V
